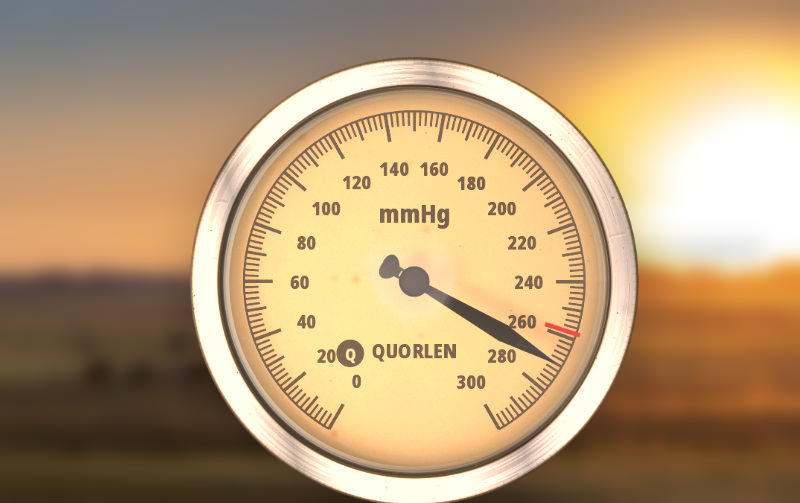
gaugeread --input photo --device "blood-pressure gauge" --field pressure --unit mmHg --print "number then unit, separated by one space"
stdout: 270 mmHg
